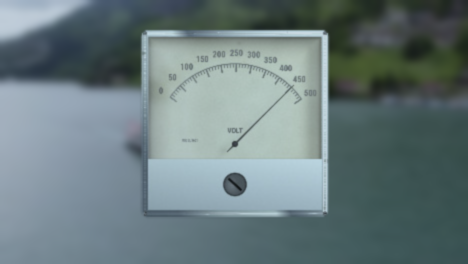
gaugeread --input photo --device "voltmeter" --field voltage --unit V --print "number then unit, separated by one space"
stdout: 450 V
